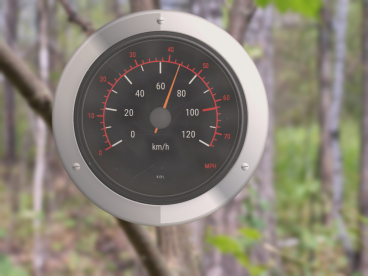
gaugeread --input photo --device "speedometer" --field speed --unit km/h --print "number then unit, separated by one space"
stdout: 70 km/h
